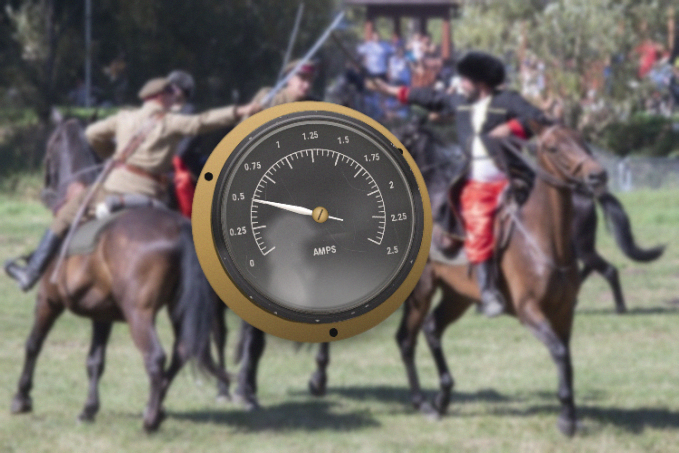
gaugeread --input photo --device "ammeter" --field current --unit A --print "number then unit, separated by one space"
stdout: 0.5 A
